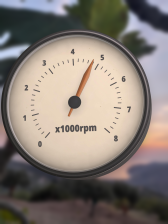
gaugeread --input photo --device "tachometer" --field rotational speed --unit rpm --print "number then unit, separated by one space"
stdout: 4800 rpm
